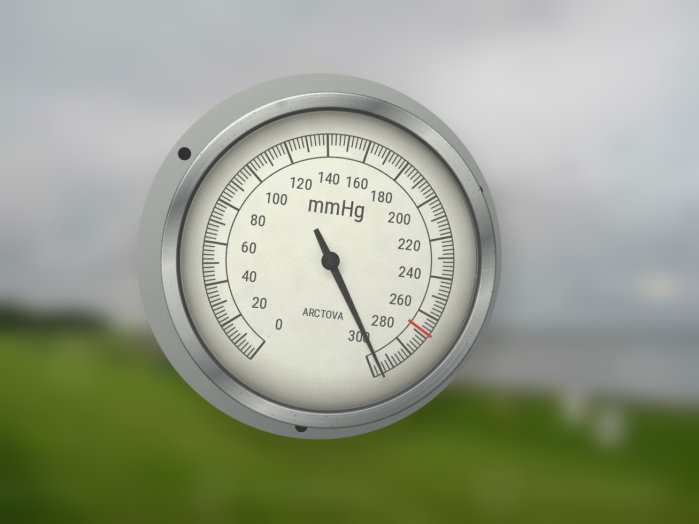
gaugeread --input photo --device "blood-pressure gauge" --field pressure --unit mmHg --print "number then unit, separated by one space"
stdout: 296 mmHg
